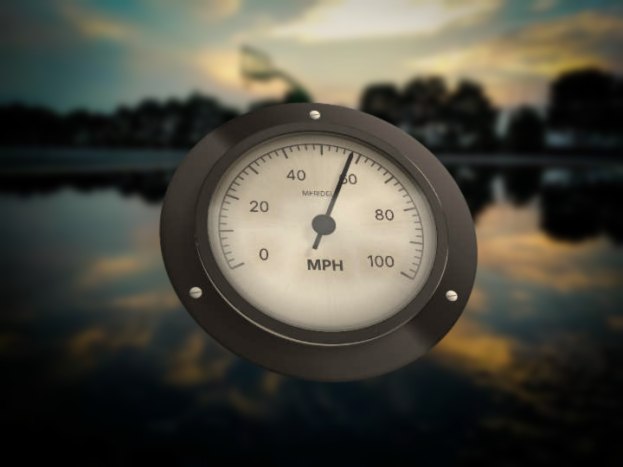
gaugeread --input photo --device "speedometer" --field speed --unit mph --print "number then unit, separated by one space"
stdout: 58 mph
